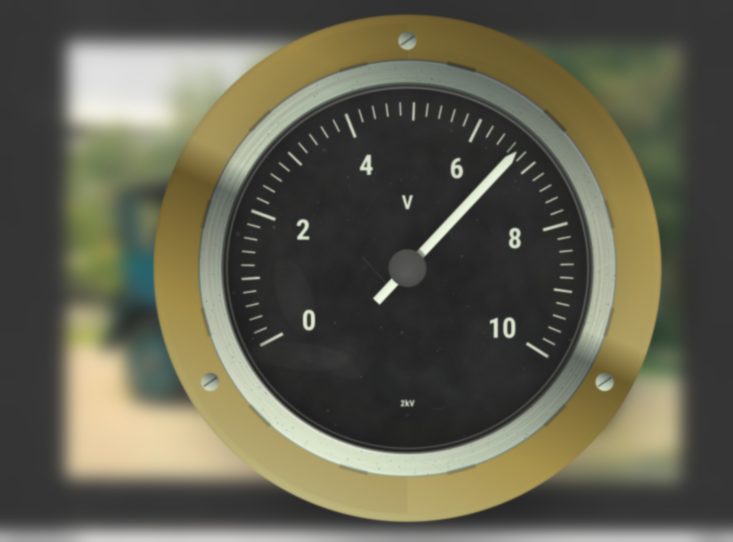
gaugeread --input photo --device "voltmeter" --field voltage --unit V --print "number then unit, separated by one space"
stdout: 6.7 V
